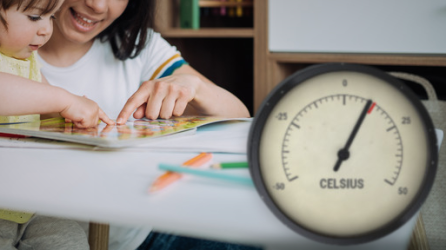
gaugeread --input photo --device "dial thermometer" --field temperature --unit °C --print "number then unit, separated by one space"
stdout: 10 °C
